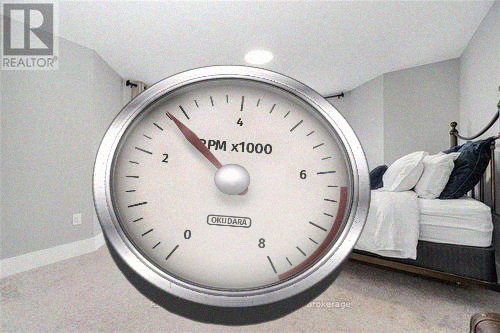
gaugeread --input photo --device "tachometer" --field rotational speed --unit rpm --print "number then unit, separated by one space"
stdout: 2750 rpm
